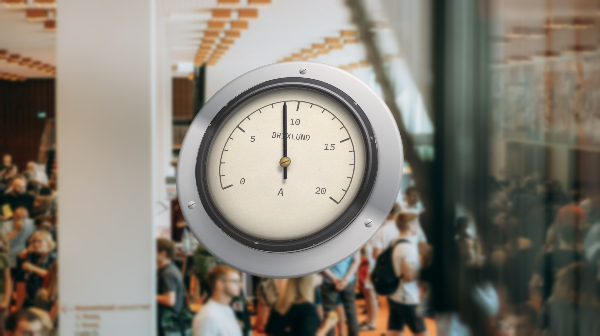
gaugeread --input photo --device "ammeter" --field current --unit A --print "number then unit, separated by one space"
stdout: 9 A
